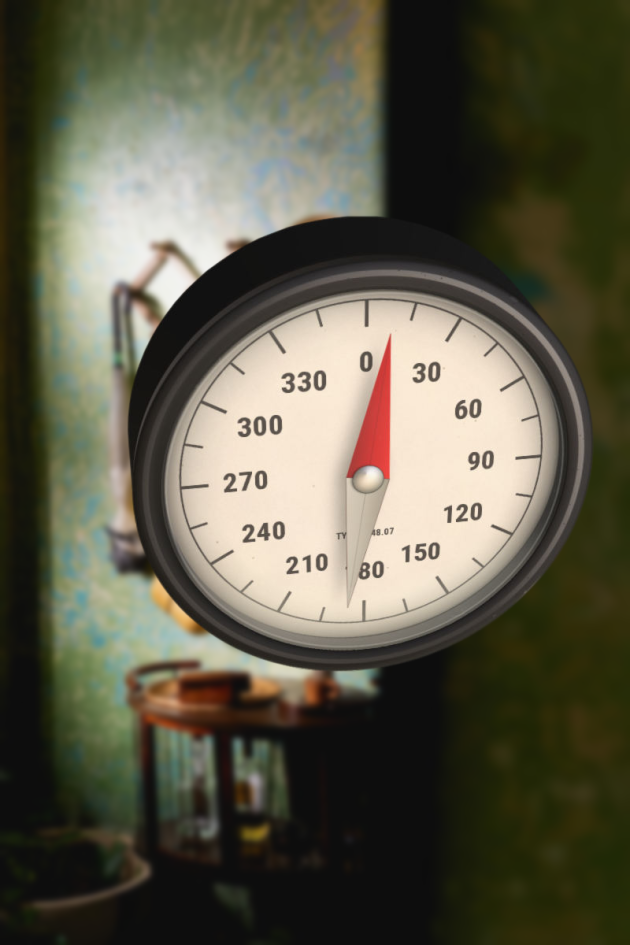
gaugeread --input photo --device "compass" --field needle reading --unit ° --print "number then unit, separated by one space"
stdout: 7.5 °
